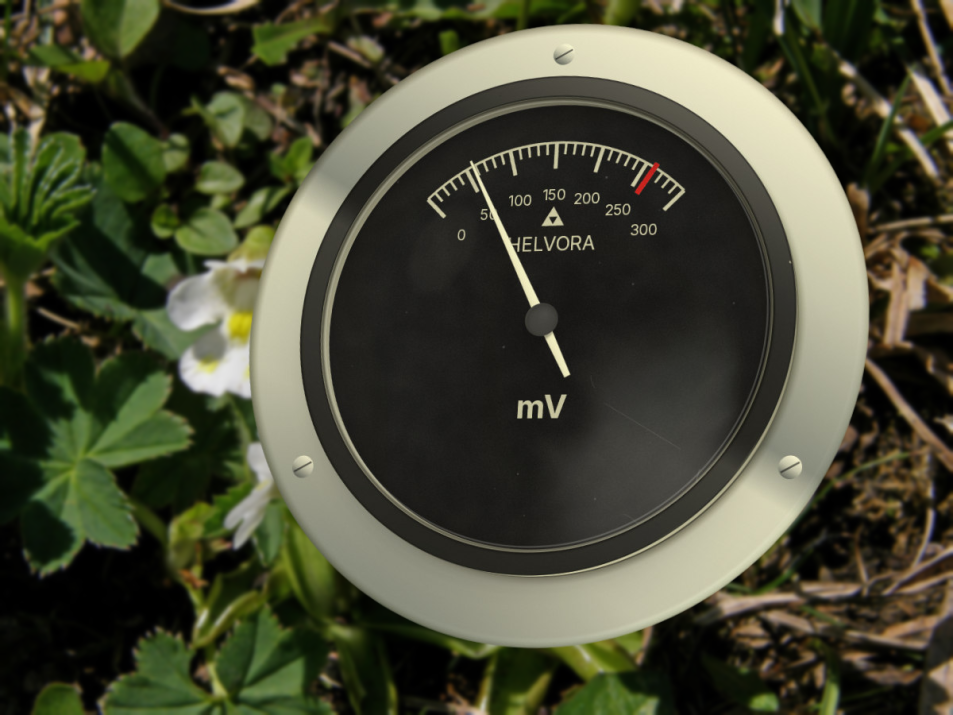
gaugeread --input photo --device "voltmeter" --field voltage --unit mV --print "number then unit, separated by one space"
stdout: 60 mV
